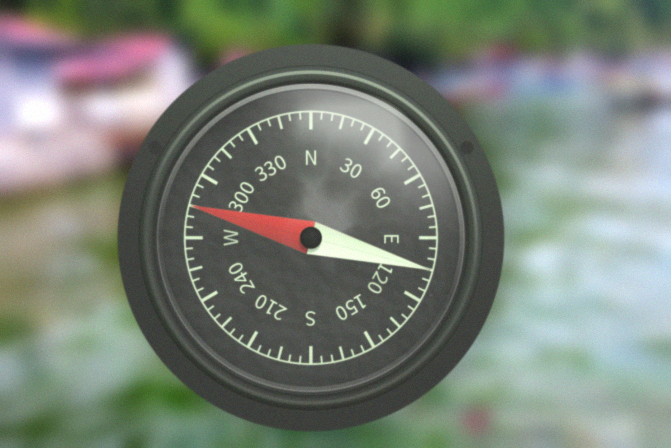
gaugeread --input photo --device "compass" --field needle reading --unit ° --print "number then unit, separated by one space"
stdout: 285 °
